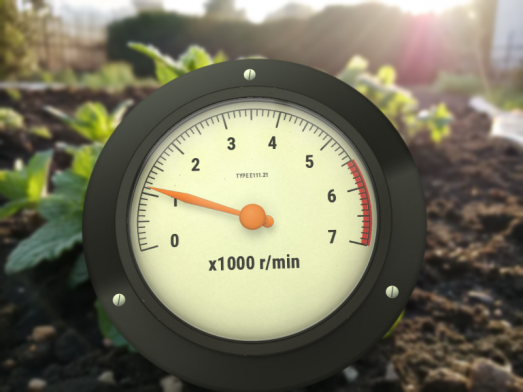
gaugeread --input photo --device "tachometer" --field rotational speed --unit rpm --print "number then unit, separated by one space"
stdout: 1100 rpm
